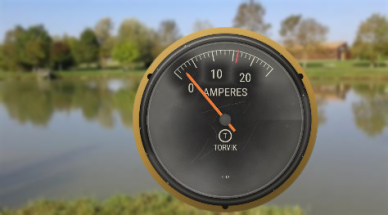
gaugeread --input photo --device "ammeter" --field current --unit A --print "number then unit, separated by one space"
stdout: 2 A
